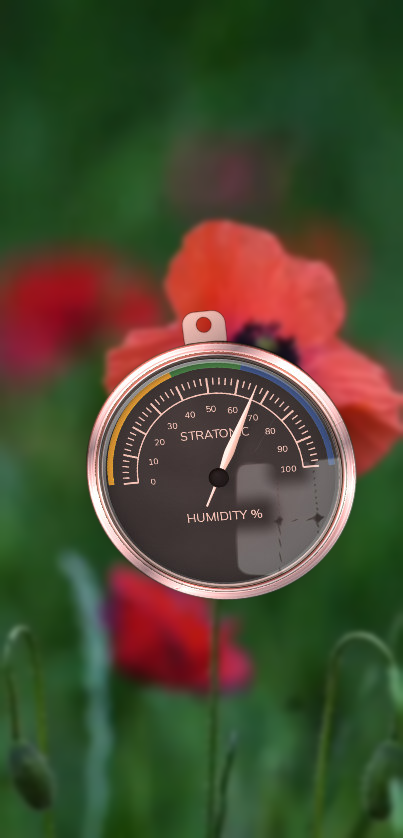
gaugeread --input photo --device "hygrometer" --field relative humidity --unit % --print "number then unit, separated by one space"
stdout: 66 %
